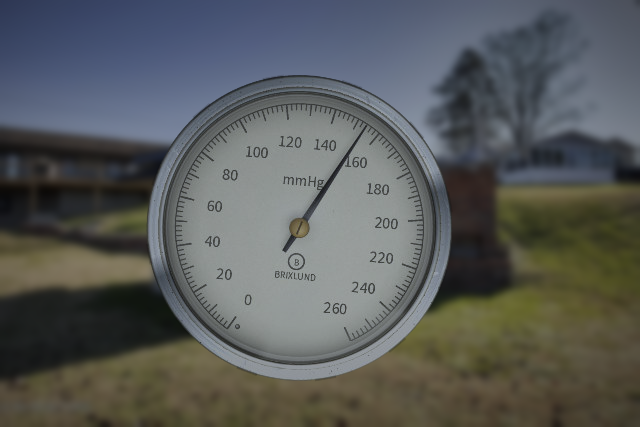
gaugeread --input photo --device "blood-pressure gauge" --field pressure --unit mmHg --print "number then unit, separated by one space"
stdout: 154 mmHg
